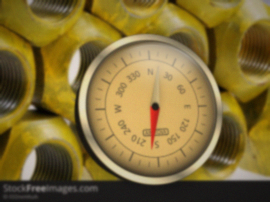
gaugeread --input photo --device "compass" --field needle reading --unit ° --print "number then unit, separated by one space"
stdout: 190 °
